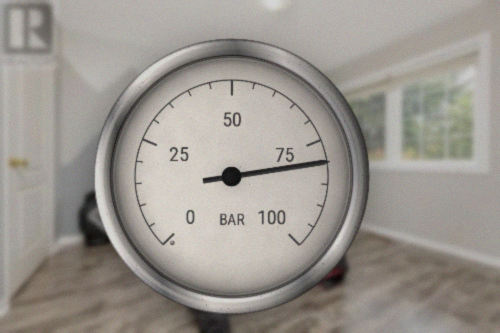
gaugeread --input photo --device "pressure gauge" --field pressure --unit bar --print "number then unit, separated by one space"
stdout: 80 bar
